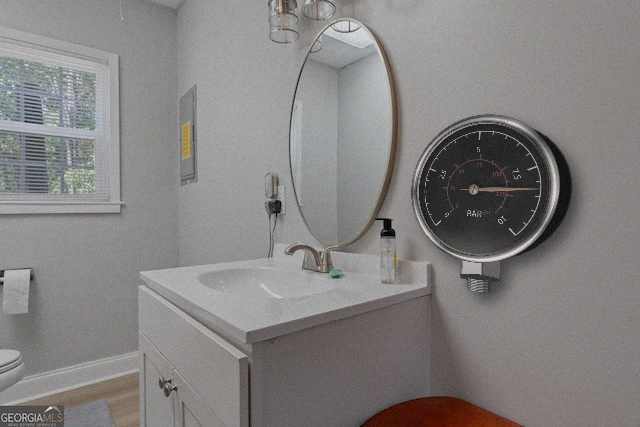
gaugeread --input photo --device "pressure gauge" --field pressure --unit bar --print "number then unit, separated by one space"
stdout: 8.25 bar
